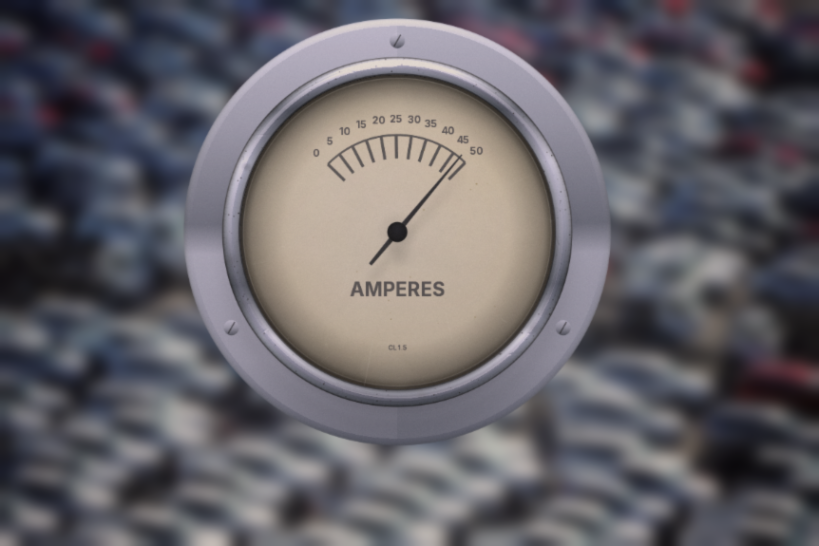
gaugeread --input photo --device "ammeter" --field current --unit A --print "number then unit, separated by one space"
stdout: 47.5 A
